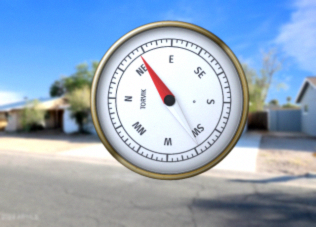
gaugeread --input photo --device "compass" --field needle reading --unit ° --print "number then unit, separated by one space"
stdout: 55 °
